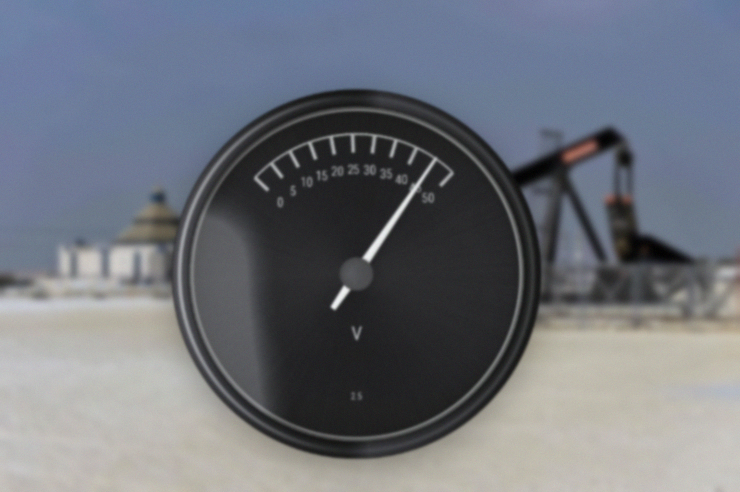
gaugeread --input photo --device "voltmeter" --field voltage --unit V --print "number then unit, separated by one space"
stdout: 45 V
